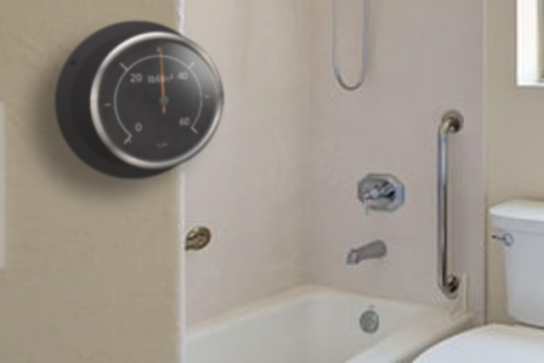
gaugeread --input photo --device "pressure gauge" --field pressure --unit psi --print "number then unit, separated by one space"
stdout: 30 psi
